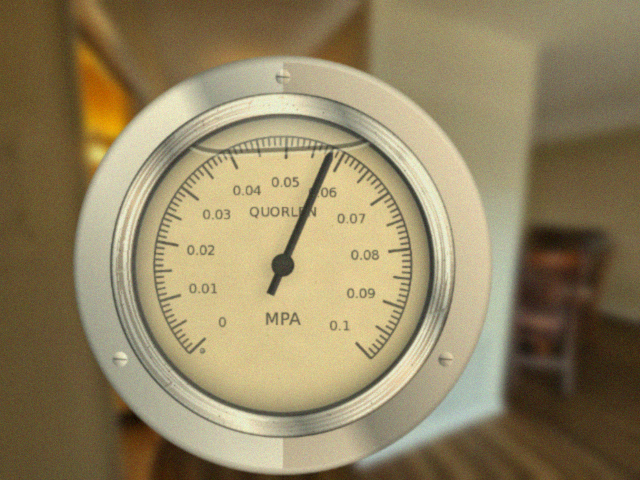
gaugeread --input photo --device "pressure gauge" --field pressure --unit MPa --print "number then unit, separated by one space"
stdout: 0.058 MPa
